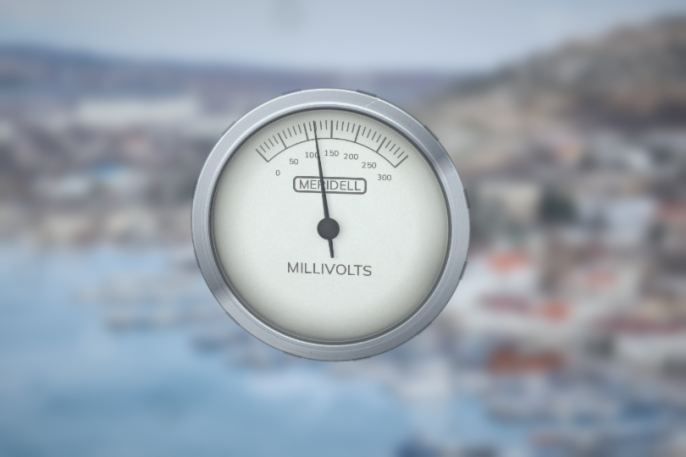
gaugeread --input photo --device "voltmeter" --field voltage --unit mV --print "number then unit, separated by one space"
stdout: 120 mV
